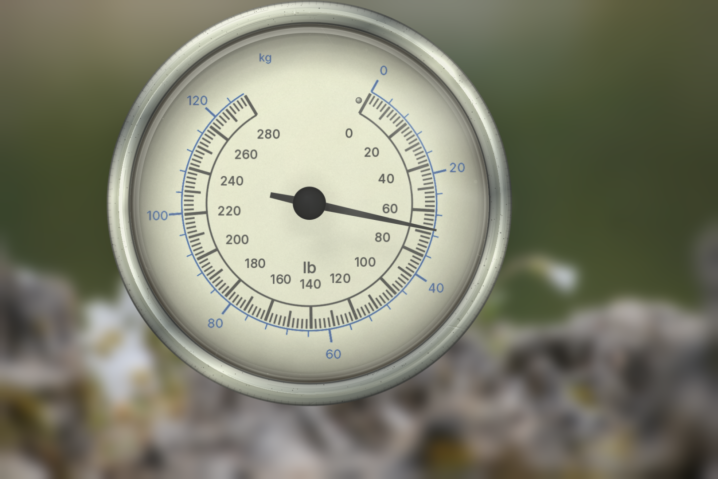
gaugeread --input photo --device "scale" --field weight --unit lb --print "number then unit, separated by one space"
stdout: 68 lb
